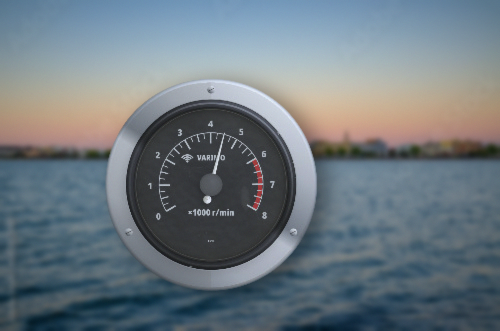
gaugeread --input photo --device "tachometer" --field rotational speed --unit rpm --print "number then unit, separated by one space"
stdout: 4500 rpm
